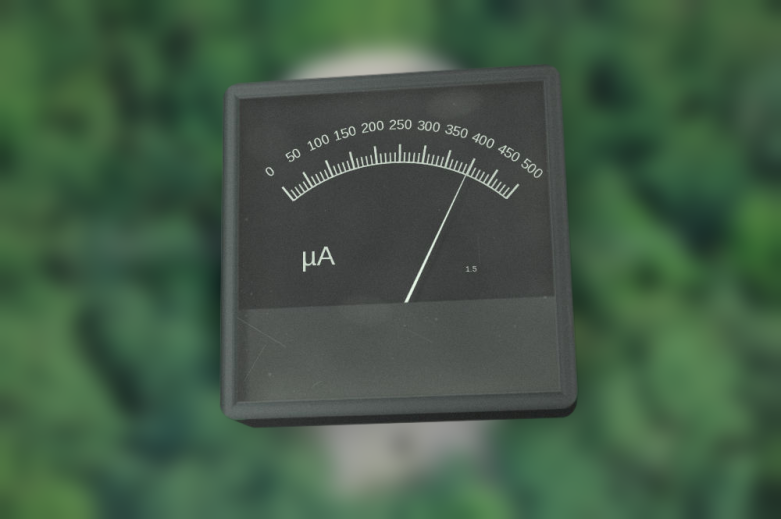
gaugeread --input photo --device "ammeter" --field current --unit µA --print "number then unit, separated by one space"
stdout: 400 µA
